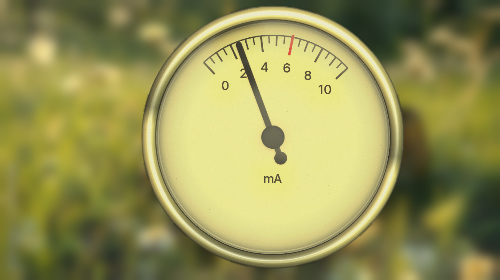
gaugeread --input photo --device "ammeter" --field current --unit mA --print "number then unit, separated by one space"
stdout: 2.5 mA
